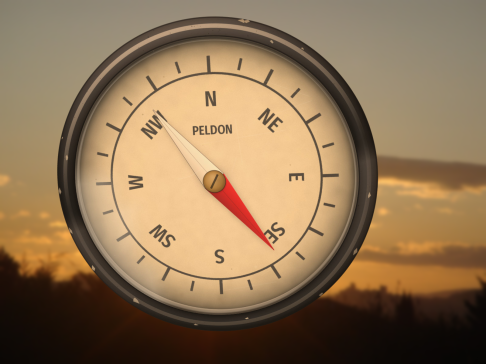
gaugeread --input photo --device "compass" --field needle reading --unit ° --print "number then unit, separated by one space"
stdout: 142.5 °
